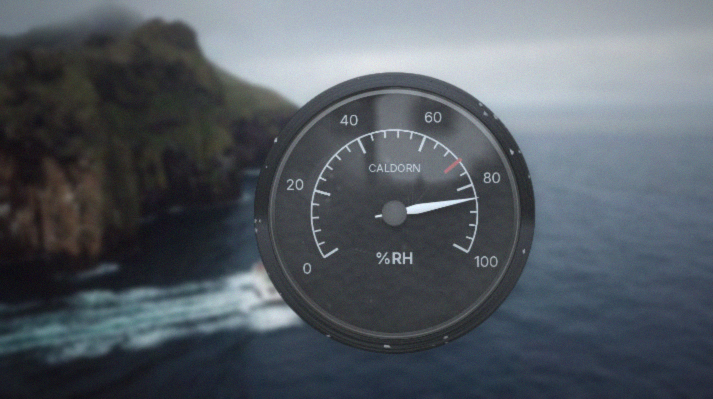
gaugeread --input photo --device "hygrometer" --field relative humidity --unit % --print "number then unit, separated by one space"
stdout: 84 %
